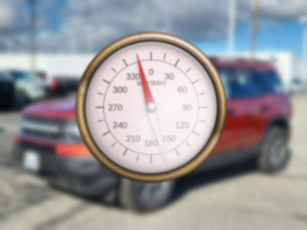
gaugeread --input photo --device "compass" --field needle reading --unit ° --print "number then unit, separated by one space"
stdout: 345 °
